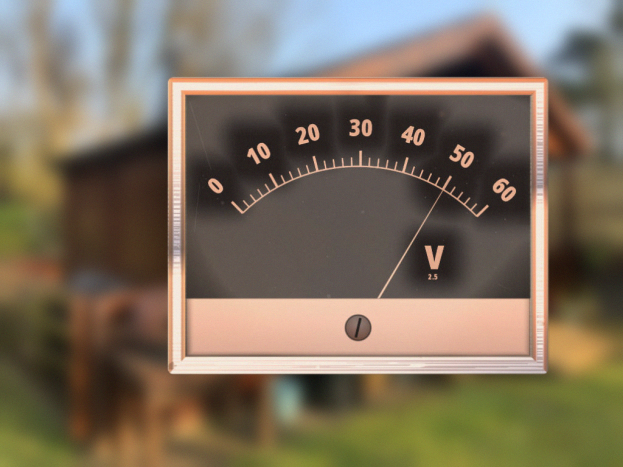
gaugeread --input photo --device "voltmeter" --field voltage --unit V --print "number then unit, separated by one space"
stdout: 50 V
